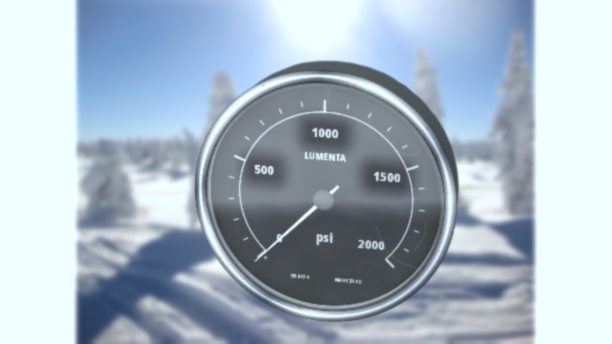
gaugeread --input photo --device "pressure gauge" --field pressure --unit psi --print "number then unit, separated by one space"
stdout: 0 psi
